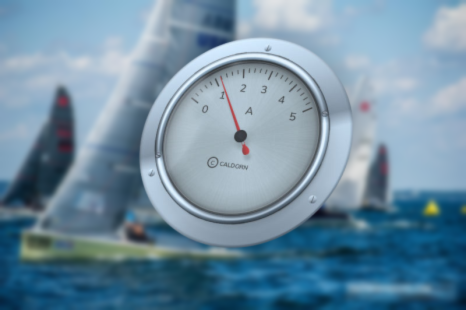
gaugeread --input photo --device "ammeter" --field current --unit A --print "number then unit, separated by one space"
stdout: 1.2 A
